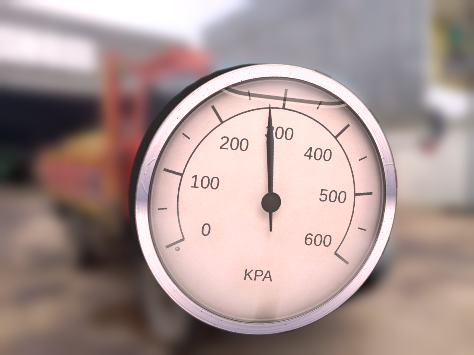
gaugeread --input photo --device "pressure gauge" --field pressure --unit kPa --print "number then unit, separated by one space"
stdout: 275 kPa
